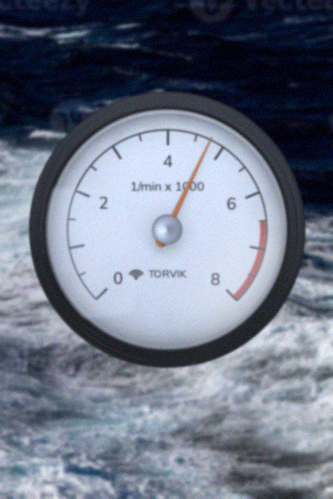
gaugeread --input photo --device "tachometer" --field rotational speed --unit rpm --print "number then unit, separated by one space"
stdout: 4750 rpm
